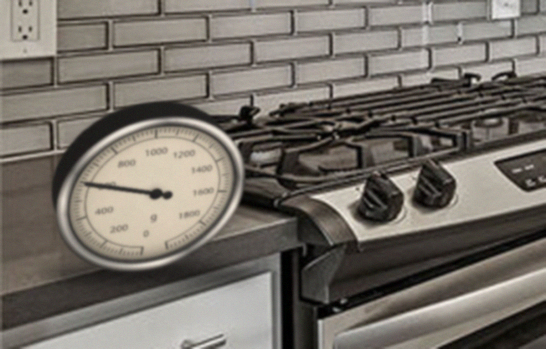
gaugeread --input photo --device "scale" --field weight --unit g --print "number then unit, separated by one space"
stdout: 600 g
